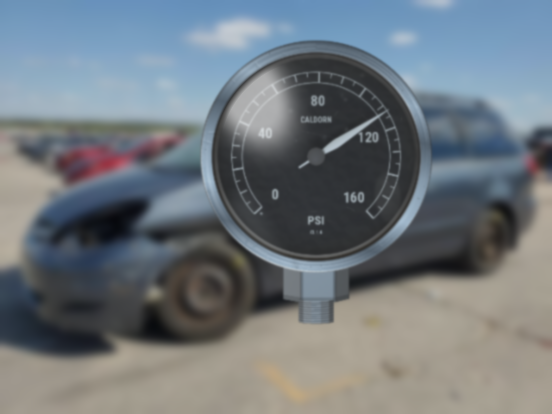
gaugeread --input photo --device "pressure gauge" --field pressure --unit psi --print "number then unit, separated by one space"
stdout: 112.5 psi
